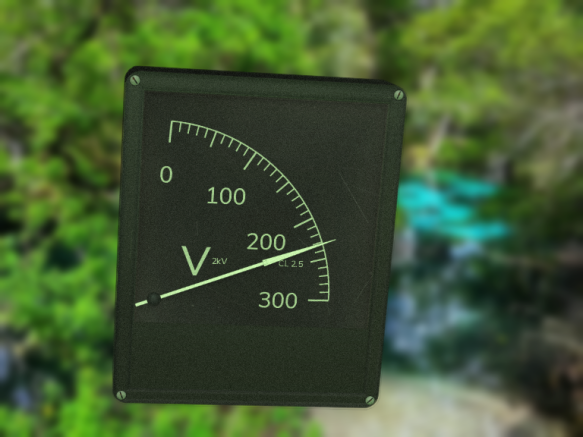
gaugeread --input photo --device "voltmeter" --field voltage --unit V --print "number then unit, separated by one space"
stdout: 230 V
